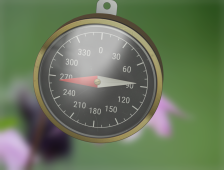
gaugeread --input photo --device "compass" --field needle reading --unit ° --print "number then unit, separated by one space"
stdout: 265 °
